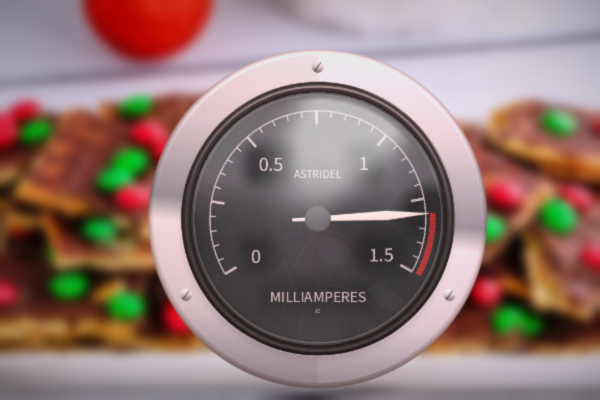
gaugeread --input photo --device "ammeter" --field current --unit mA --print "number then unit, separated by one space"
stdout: 1.3 mA
